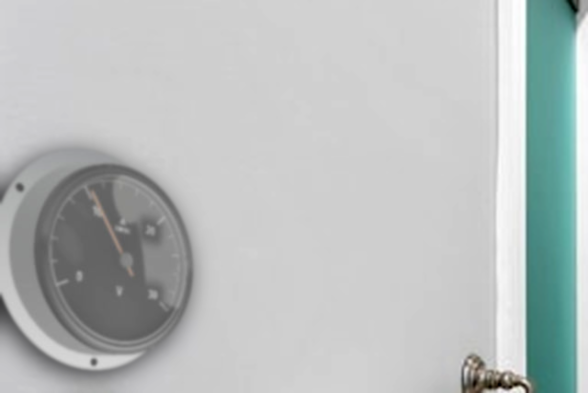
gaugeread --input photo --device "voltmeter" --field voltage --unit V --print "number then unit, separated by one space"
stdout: 10 V
